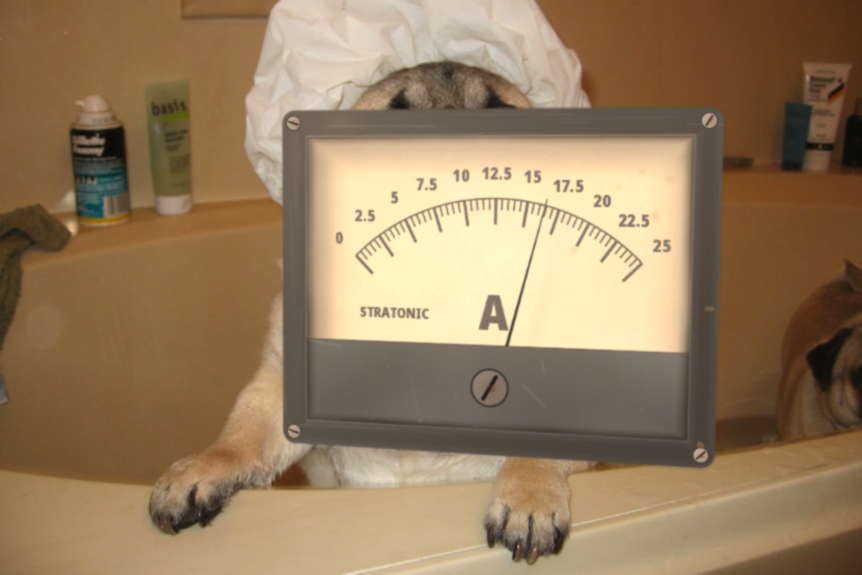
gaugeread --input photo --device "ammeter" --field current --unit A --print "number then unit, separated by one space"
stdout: 16.5 A
